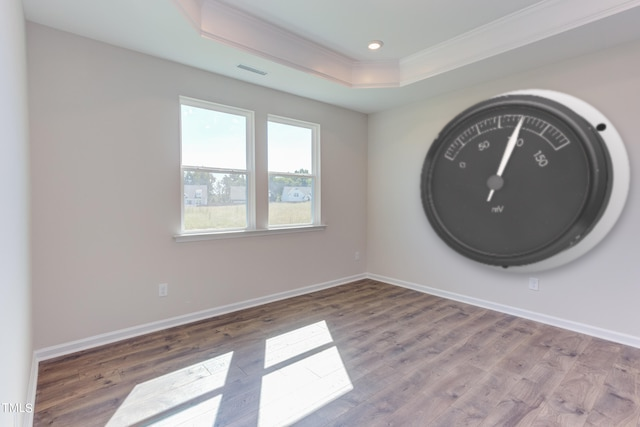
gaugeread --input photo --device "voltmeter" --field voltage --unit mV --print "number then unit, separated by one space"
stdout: 100 mV
